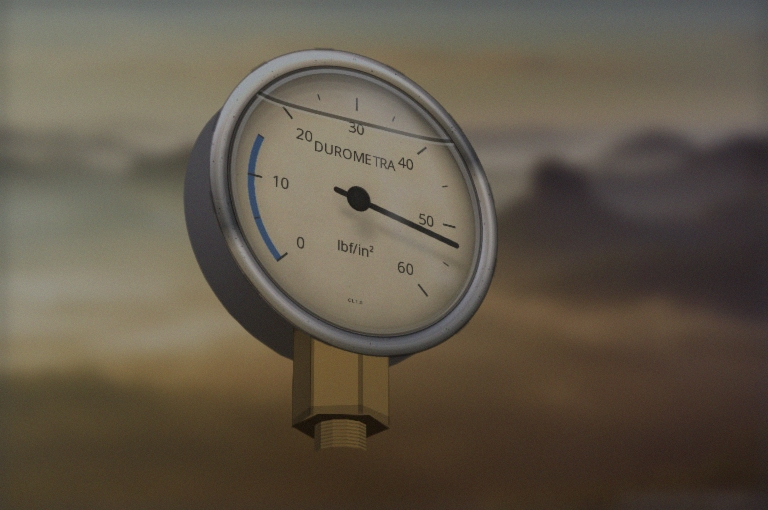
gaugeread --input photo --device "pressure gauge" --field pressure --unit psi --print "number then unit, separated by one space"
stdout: 52.5 psi
